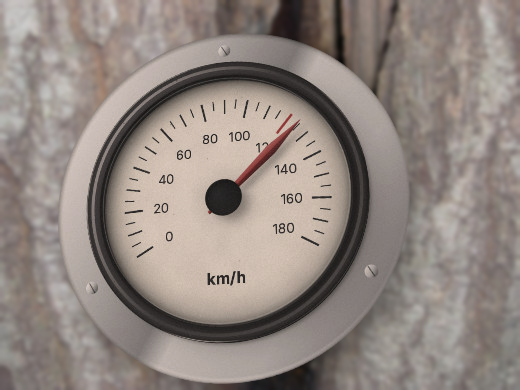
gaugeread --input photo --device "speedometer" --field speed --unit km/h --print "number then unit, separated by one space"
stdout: 125 km/h
